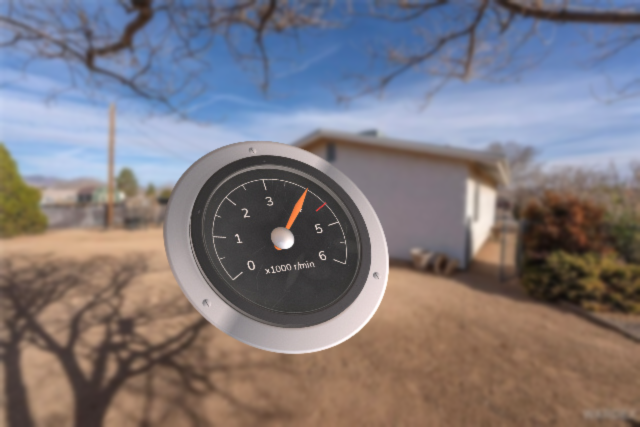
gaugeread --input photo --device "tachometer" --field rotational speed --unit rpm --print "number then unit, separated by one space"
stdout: 4000 rpm
